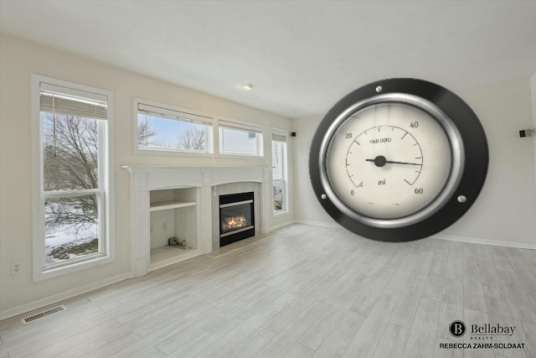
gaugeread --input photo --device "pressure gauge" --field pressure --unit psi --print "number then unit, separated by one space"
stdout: 52.5 psi
